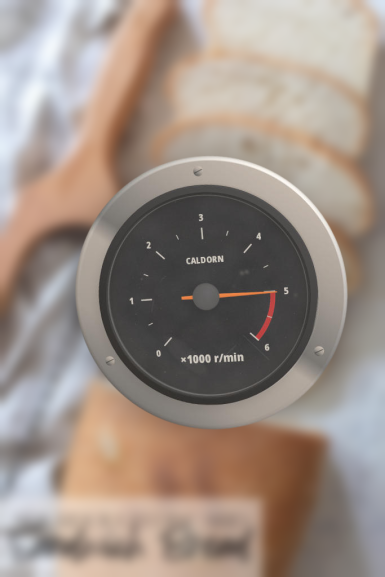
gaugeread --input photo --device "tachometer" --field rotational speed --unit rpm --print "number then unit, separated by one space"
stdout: 5000 rpm
